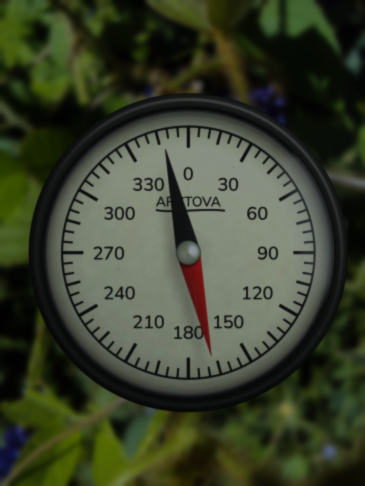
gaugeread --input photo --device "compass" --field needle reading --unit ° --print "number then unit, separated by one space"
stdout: 167.5 °
